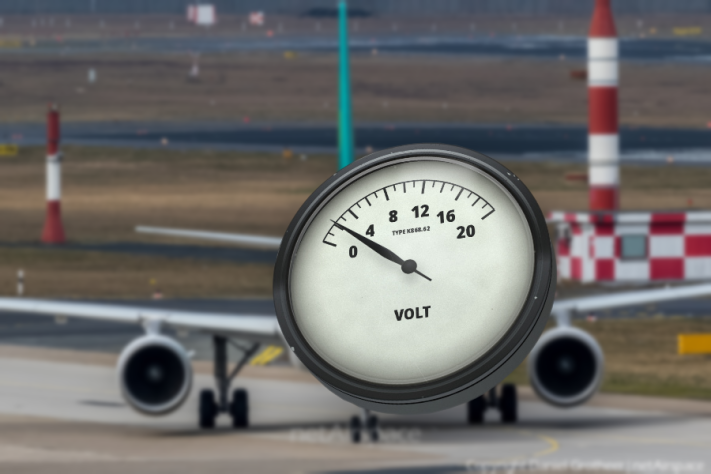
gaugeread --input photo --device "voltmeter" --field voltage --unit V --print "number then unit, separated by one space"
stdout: 2 V
